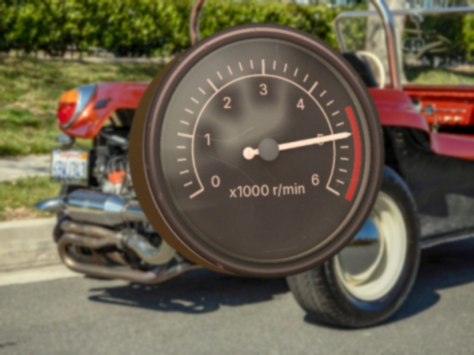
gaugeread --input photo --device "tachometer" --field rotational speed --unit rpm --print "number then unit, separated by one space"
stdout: 5000 rpm
